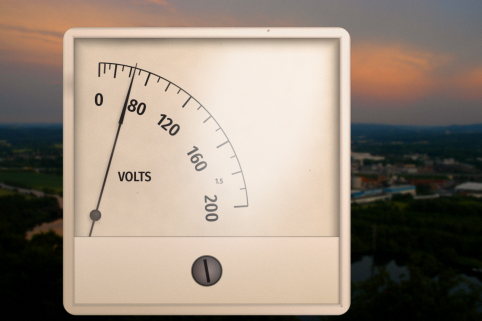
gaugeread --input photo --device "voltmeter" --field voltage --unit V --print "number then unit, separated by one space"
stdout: 65 V
